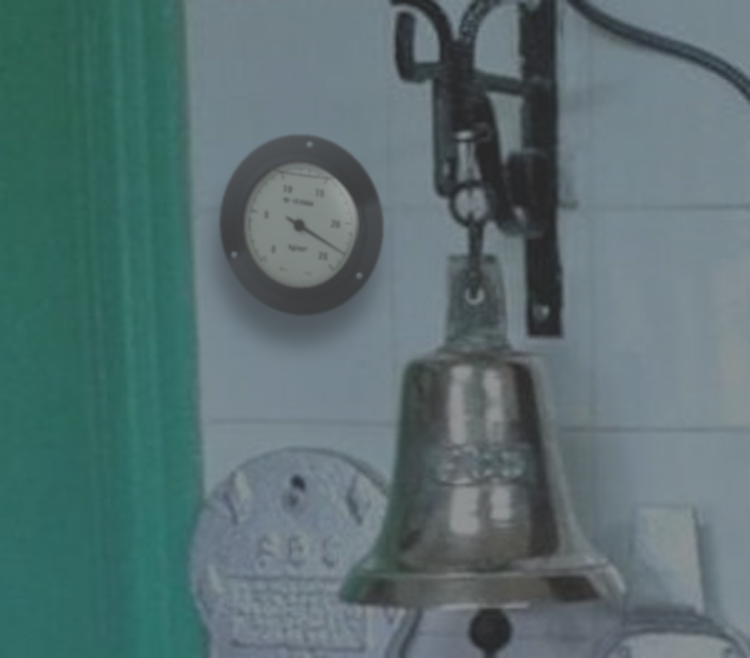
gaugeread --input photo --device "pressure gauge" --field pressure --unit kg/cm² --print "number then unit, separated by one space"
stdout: 23 kg/cm²
